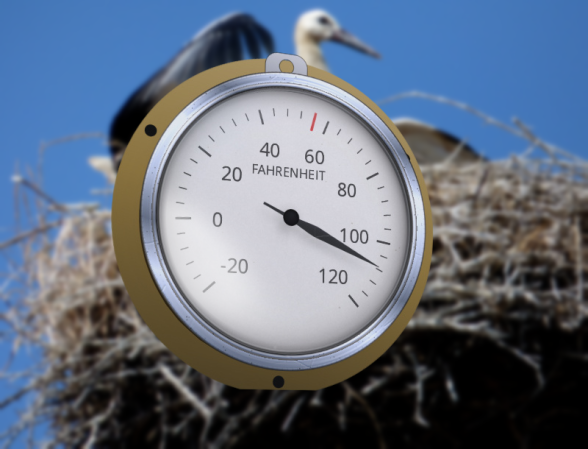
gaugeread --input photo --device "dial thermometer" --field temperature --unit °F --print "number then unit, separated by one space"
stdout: 108 °F
